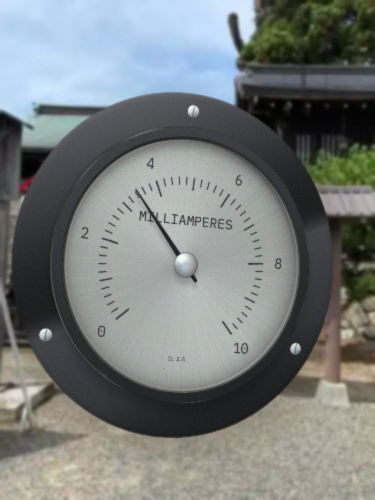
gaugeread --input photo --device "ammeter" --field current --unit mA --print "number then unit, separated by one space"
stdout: 3.4 mA
